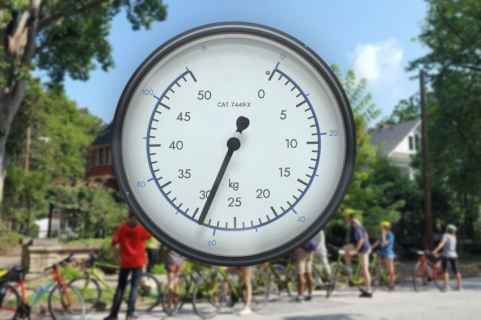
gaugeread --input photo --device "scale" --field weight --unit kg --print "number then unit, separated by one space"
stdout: 29 kg
